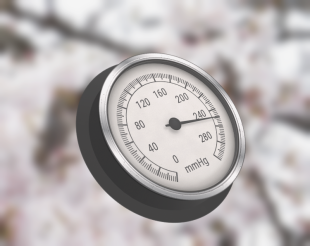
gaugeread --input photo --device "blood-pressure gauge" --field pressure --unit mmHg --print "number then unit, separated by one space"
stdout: 250 mmHg
